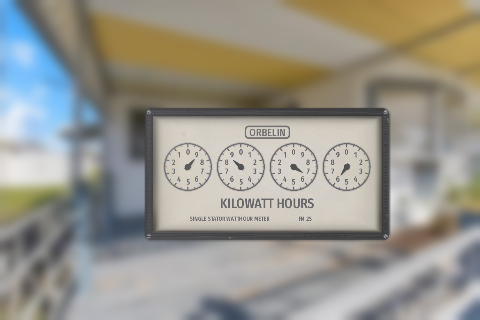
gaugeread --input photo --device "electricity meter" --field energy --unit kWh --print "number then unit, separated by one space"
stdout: 8866 kWh
